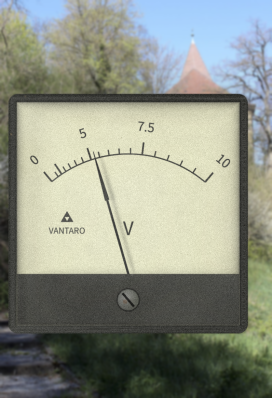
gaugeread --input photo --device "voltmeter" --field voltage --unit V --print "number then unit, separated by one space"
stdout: 5.25 V
